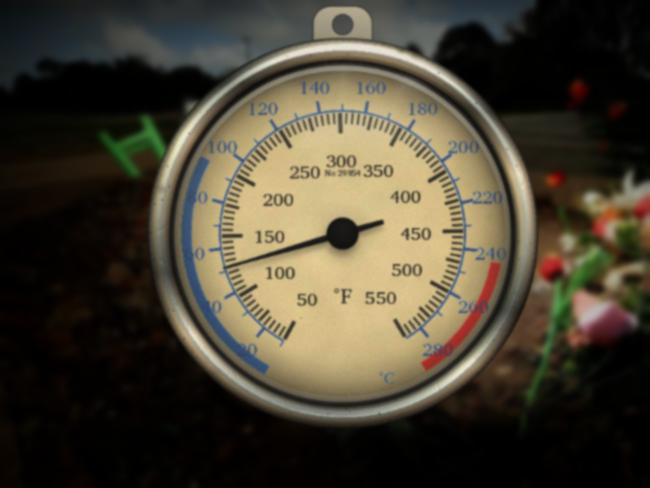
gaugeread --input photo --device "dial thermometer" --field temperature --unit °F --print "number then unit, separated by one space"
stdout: 125 °F
